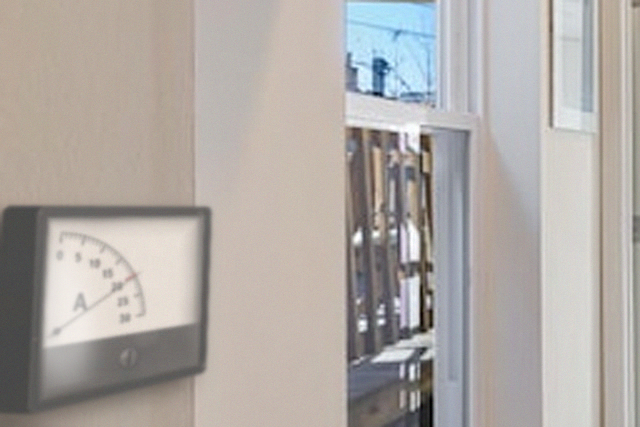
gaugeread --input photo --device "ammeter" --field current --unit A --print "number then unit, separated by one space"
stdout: 20 A
